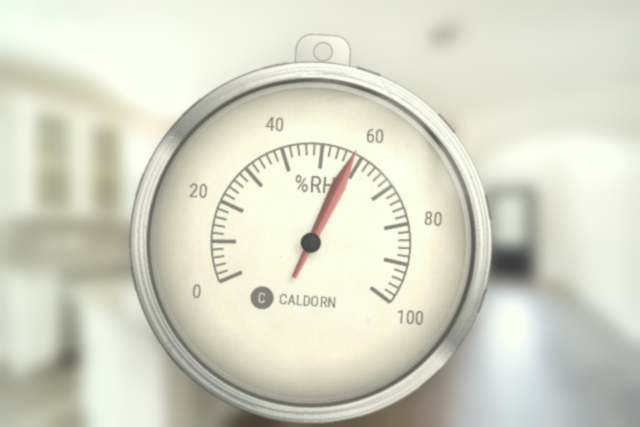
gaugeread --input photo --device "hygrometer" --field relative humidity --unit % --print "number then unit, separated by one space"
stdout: 58 %
